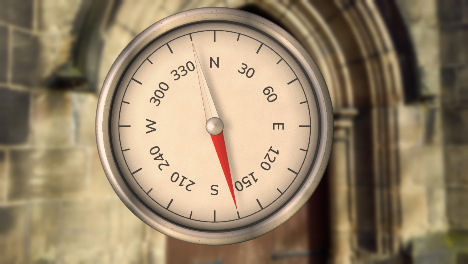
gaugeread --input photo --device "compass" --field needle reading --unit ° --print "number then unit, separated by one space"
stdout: 165 °
